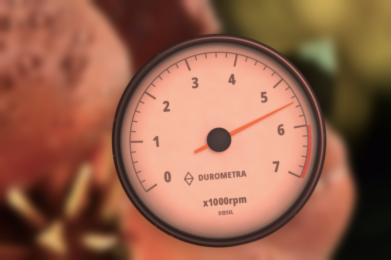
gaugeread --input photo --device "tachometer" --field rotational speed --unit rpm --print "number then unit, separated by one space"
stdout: 5500 rpm
